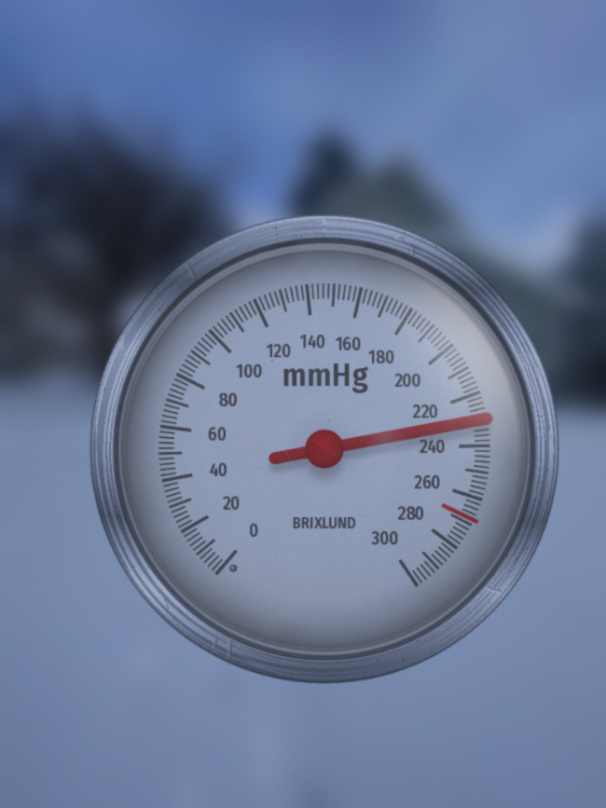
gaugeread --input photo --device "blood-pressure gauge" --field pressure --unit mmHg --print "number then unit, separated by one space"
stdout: 230 mmHg
